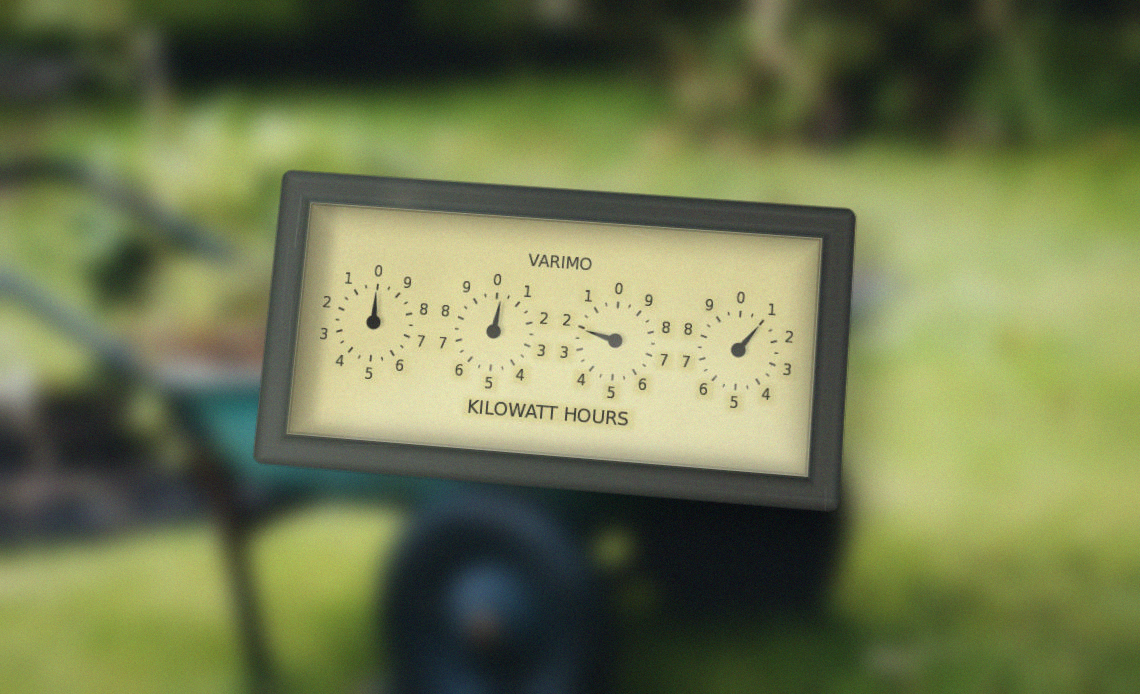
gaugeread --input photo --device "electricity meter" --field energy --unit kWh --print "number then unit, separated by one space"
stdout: 21 kWh
